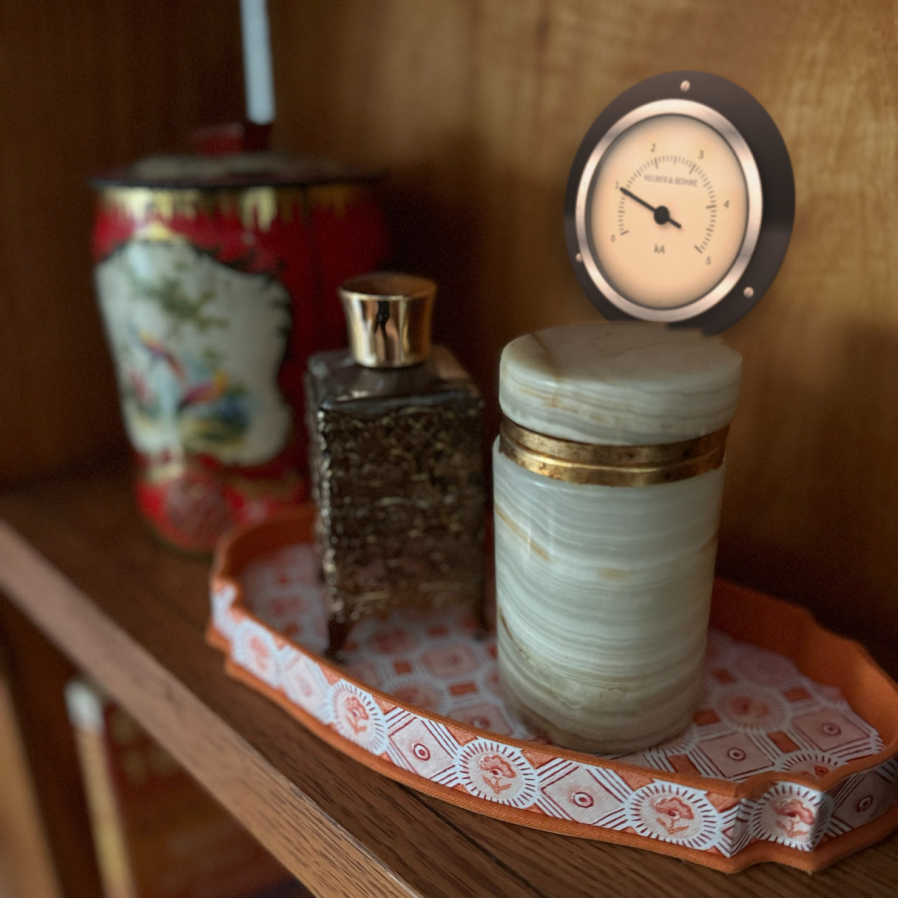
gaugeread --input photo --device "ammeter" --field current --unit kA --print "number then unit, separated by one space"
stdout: 1 kA
